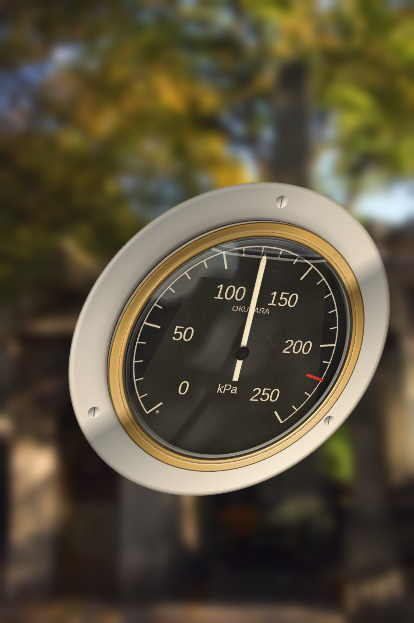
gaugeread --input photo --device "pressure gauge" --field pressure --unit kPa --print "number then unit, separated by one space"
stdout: 120 kPa
